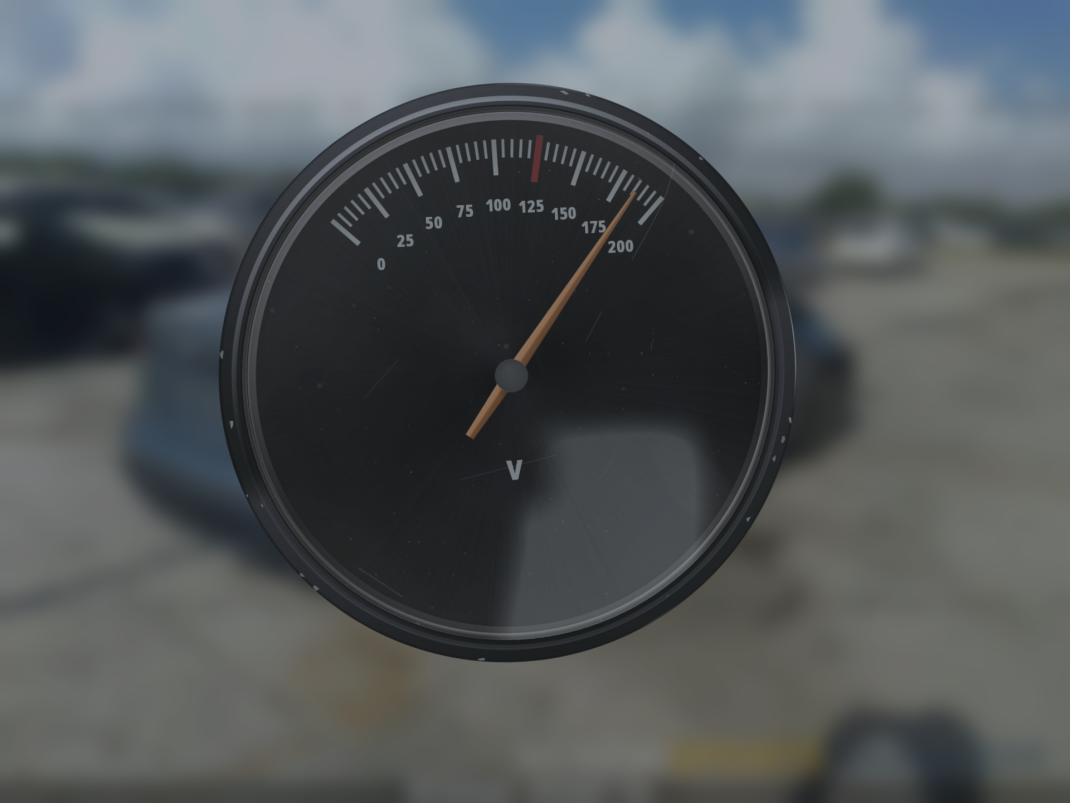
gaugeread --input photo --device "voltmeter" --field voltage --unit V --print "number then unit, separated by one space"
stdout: 185 V
